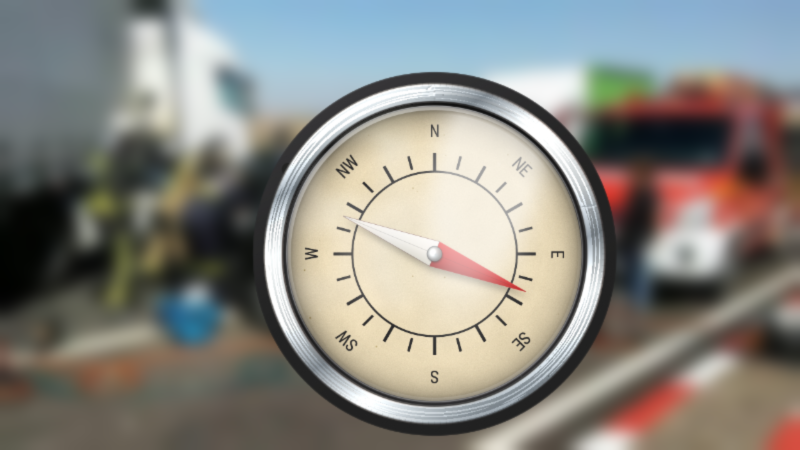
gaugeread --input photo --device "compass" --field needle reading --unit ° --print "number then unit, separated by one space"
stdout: 112.5 °
